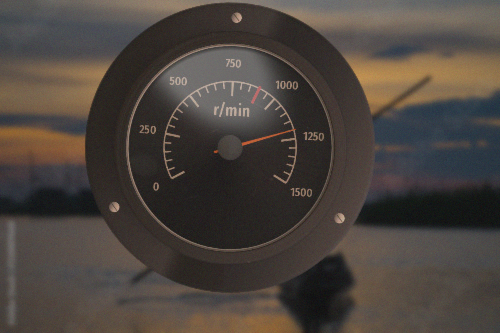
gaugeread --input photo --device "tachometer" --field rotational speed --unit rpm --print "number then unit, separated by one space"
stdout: 1200 rpm
